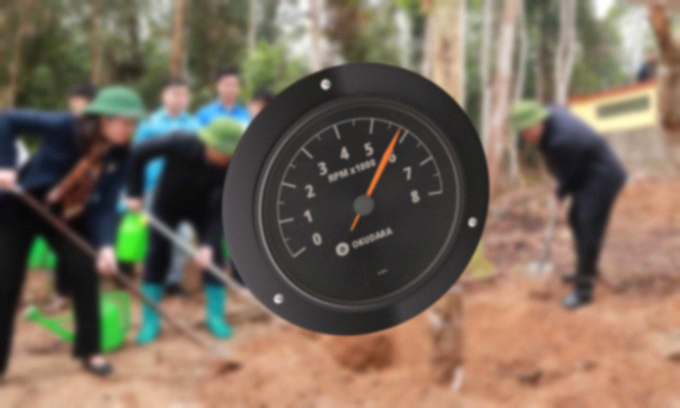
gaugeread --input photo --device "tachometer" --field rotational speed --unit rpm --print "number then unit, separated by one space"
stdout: 5750 rpm
